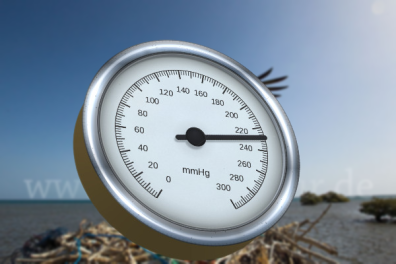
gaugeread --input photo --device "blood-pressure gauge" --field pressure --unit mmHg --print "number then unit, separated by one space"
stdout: 230 mmHg
